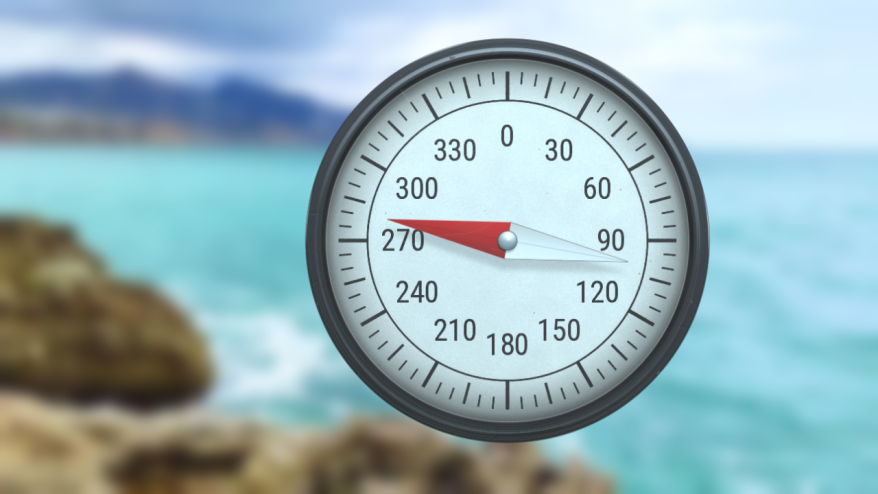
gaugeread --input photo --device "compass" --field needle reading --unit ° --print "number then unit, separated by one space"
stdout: 280 °
